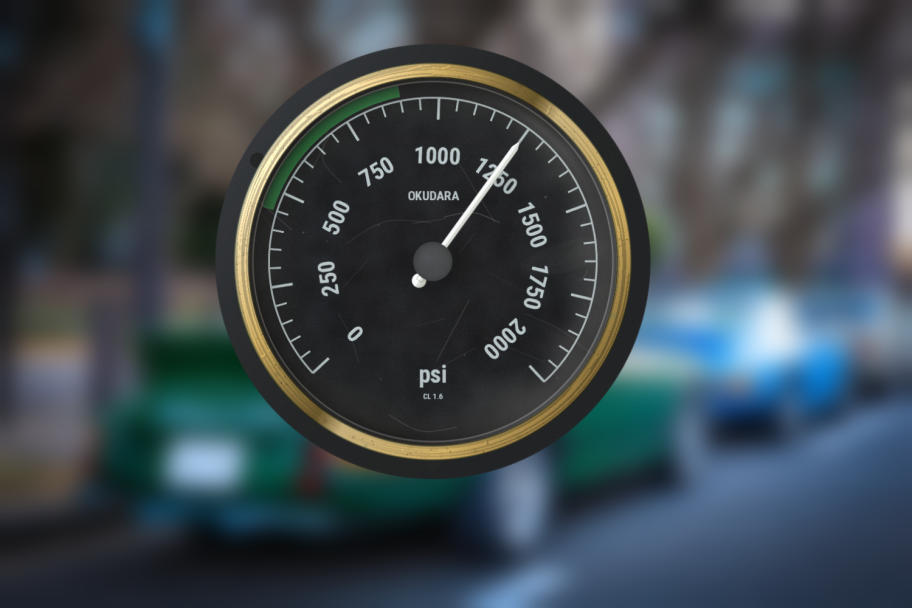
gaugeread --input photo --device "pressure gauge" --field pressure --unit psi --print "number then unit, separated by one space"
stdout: 1250 psi
